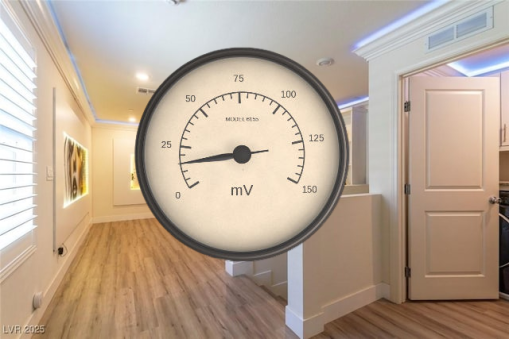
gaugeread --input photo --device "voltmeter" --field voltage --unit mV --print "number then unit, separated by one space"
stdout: 15 mV
